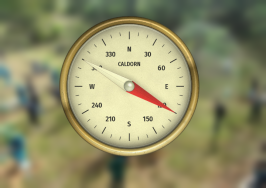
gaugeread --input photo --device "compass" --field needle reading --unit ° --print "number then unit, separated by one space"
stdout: 120 °
